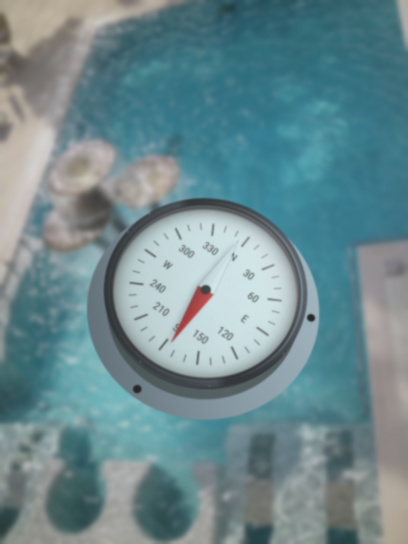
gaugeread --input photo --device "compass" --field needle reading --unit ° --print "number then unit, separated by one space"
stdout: 175 °
